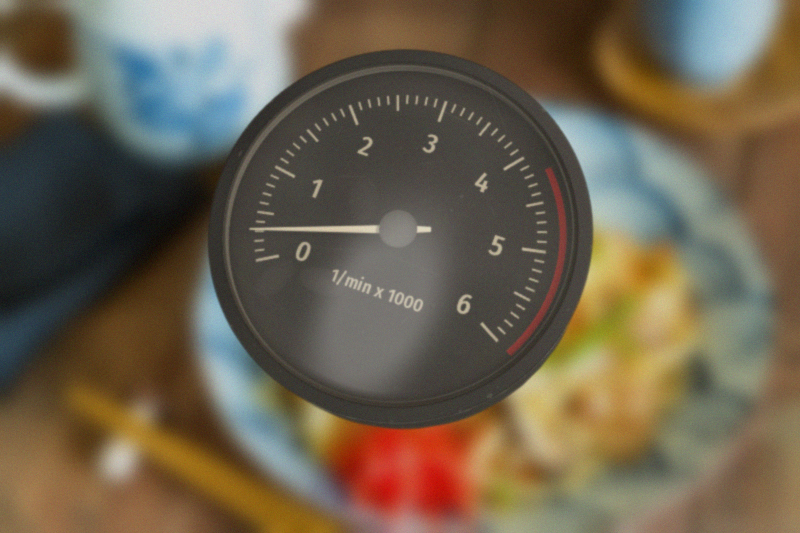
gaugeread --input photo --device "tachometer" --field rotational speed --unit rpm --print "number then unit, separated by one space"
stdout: 300 rpm
